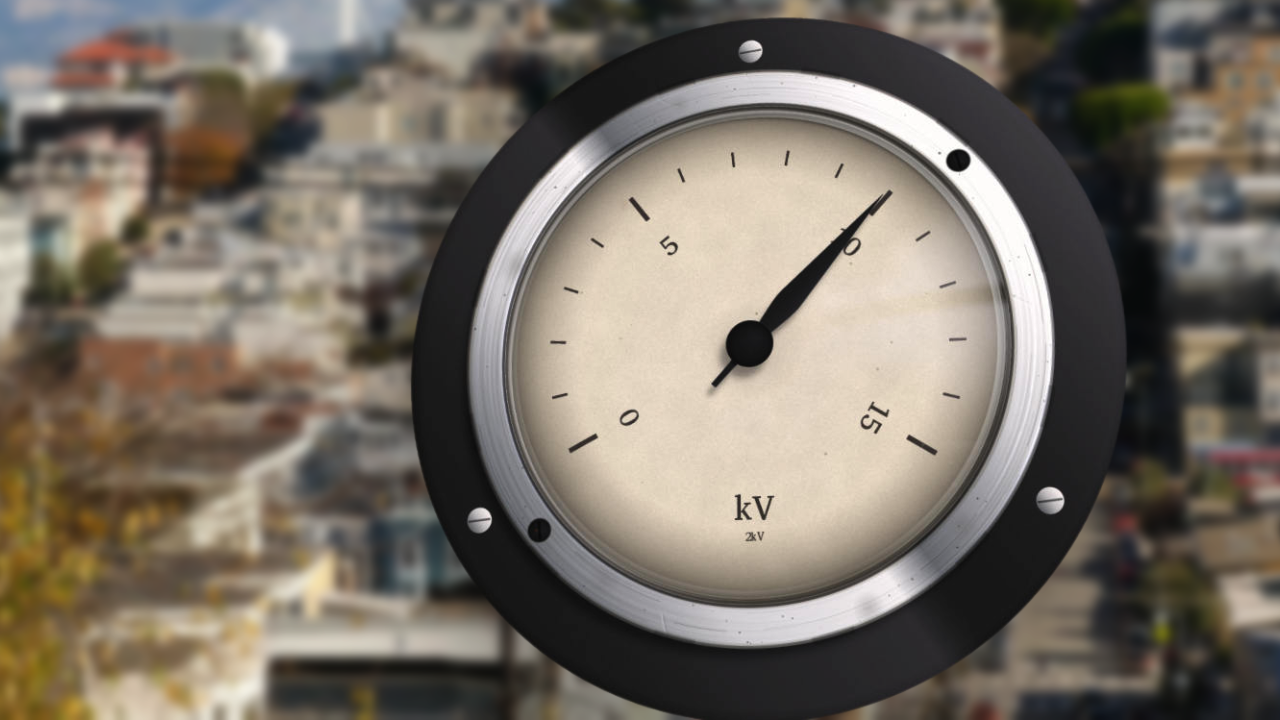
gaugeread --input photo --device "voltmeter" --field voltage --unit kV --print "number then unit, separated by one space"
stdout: 10 kV
